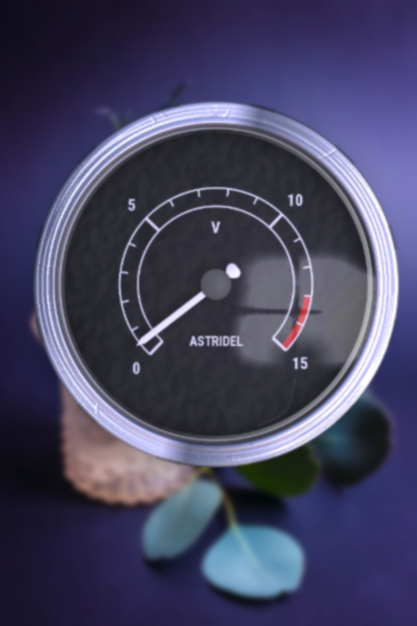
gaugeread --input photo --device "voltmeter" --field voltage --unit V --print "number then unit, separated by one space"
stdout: 0.5 V
